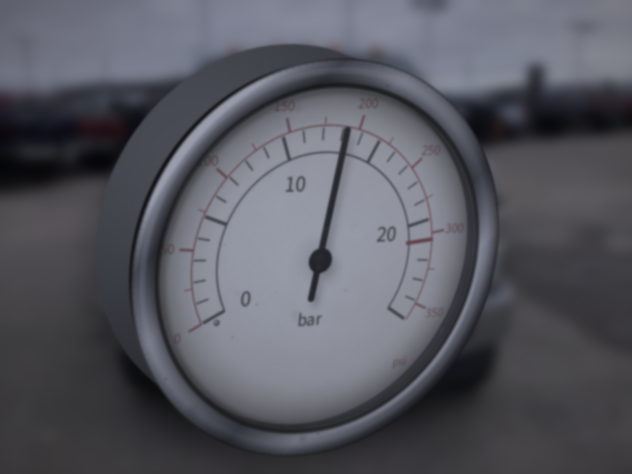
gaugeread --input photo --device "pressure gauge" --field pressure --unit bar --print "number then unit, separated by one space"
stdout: 13 bar
